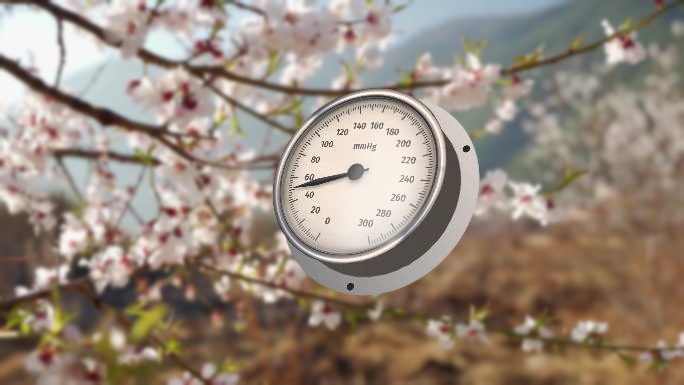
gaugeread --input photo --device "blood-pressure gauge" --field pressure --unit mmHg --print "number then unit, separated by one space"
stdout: 50 mmHg
